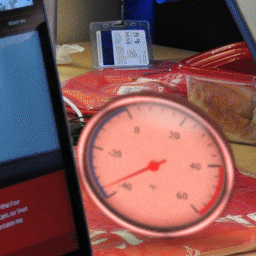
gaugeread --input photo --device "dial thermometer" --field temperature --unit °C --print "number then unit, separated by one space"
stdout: -36 °C
